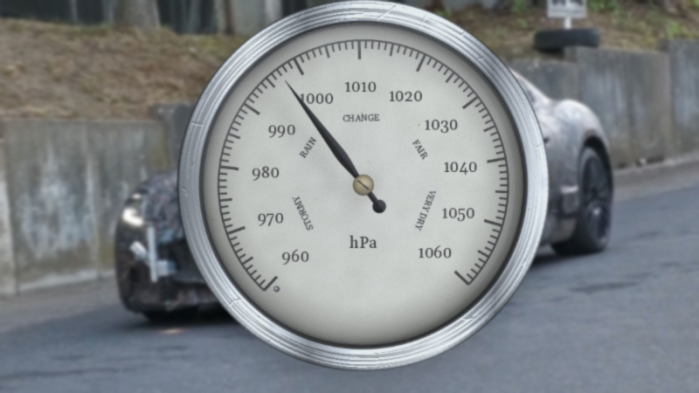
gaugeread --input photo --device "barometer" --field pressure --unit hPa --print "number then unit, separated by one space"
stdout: 997 hPa
